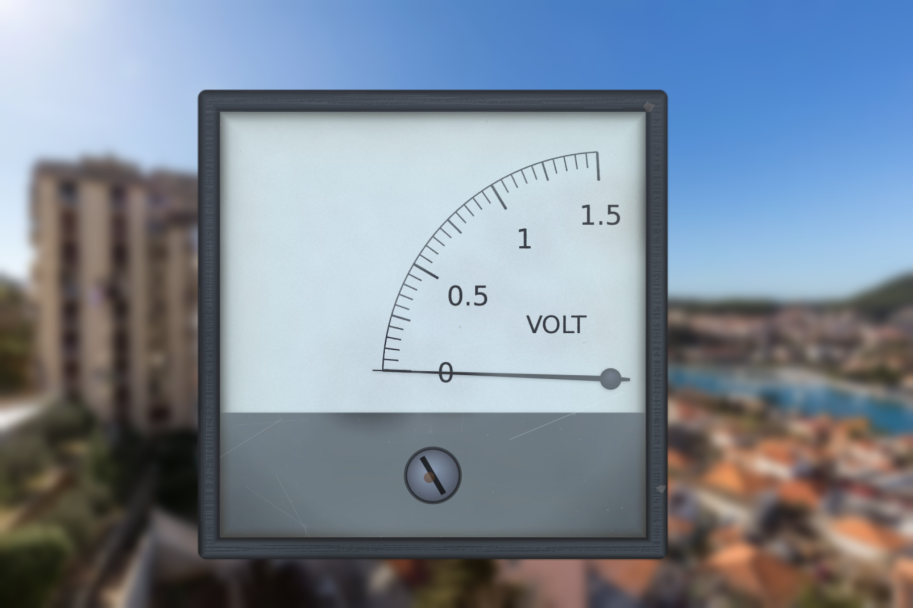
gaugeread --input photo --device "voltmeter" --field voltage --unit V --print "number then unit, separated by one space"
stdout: 0 V
